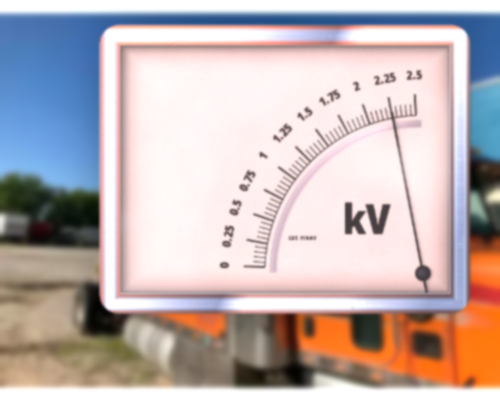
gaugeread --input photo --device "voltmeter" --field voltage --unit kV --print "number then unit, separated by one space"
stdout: 2.25 kV
